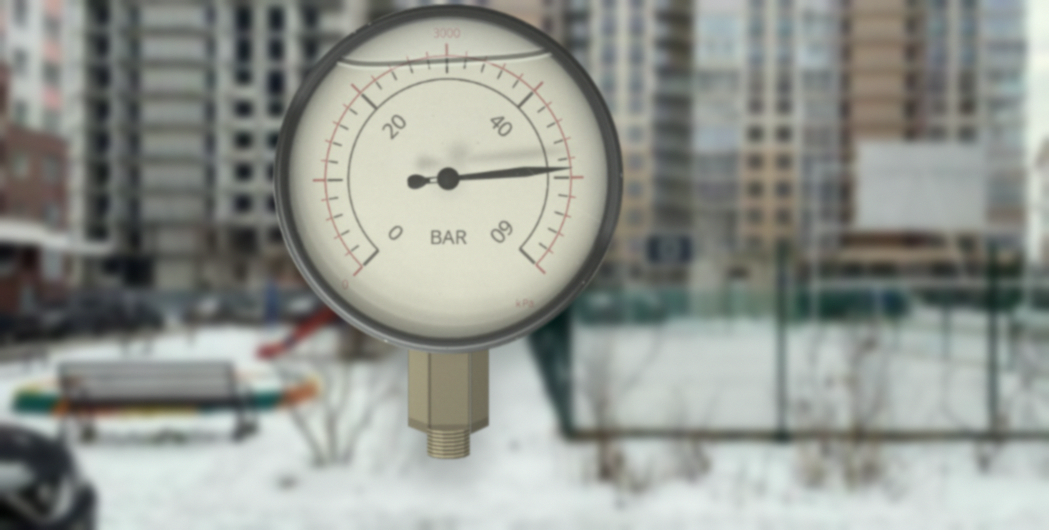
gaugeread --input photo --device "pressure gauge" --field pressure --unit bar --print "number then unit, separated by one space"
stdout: 49 bar
